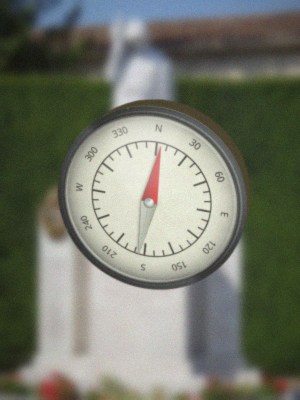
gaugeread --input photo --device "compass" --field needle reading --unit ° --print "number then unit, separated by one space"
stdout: 5 °
